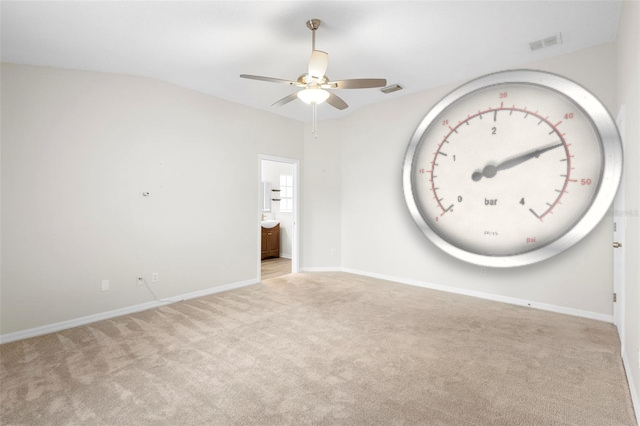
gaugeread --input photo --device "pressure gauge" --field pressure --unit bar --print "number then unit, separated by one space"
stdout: 3 bar
